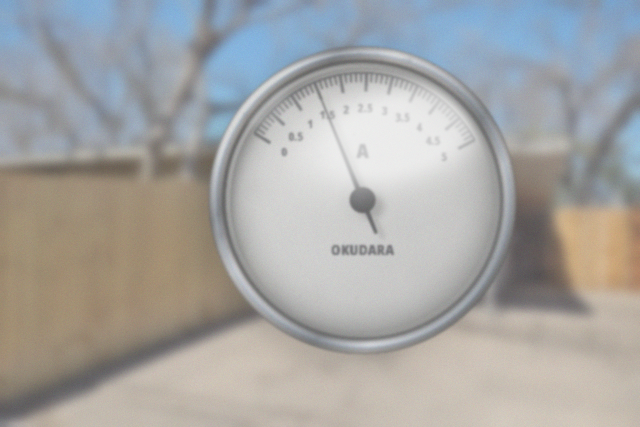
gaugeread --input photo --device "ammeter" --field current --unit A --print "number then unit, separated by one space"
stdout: 1.5 A
